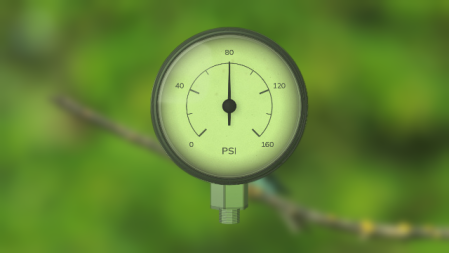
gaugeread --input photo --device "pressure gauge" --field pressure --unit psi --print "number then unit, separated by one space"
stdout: 80 psi
